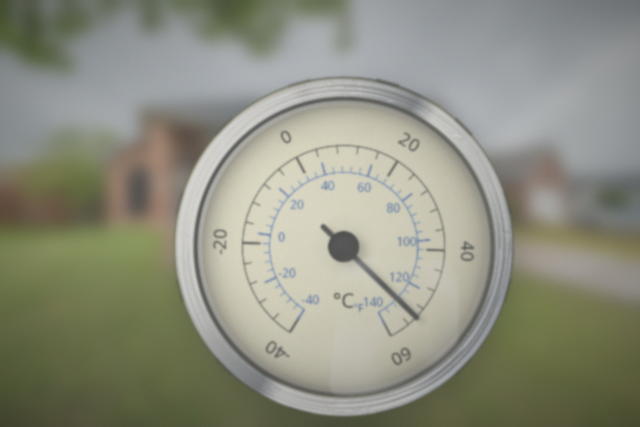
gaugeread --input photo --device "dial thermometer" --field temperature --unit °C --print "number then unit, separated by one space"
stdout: 54 °C
